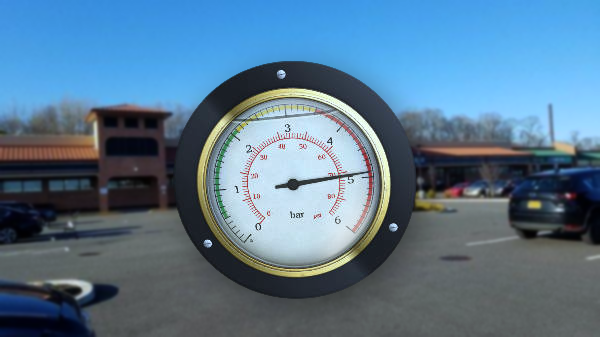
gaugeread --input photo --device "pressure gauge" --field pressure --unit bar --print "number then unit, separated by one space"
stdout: 4.9 bar
